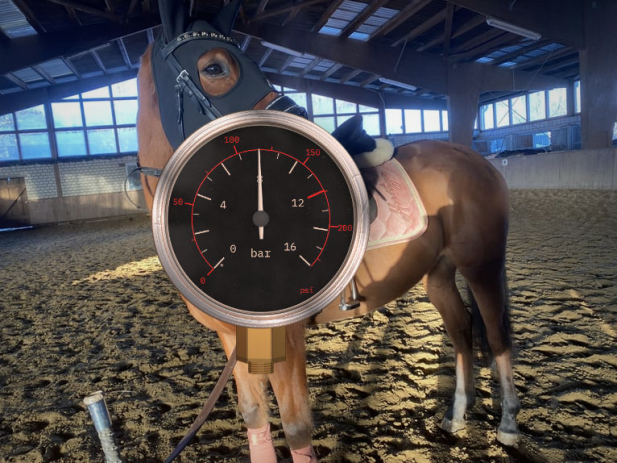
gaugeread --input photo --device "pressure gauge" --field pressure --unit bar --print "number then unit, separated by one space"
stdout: 8 bar
